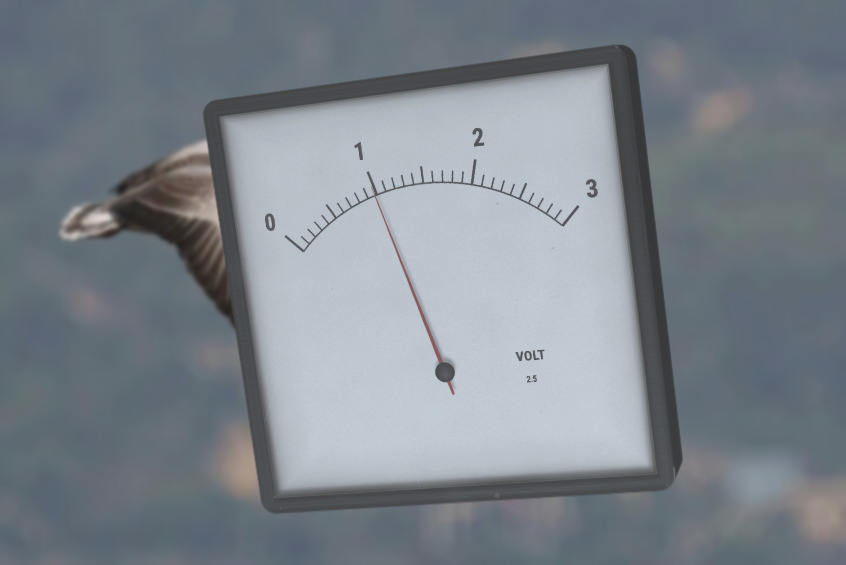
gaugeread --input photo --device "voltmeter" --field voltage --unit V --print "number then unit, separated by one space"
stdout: 1 V
